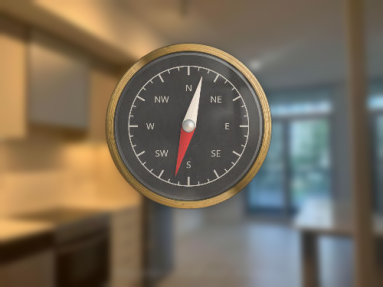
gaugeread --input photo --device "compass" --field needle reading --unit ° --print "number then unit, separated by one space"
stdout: 195 °
